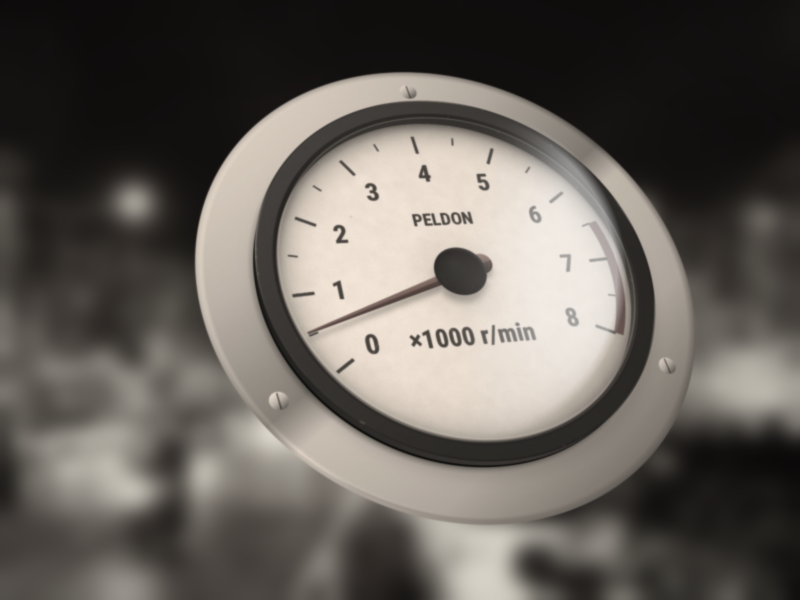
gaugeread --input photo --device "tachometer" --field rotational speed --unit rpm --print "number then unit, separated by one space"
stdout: 500 rpm
